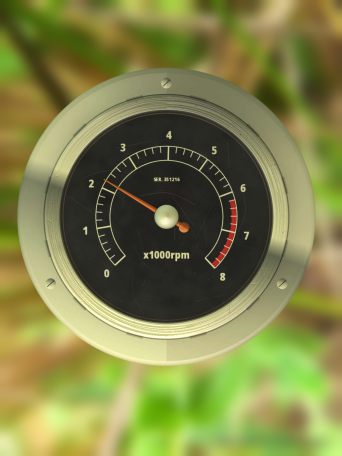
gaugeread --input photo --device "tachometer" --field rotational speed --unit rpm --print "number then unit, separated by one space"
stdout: 2200 rpm
